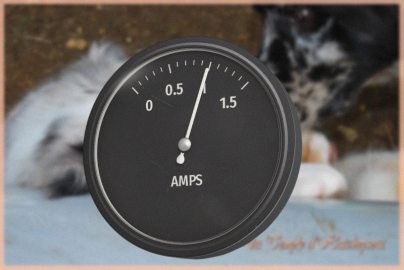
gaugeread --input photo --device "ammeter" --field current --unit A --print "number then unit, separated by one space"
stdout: 1 A
